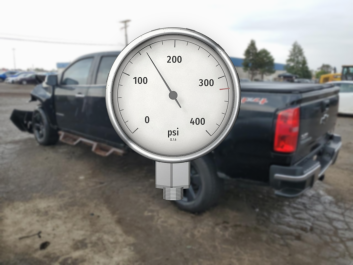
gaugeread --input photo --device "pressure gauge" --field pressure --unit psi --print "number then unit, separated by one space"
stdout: 150 psi
